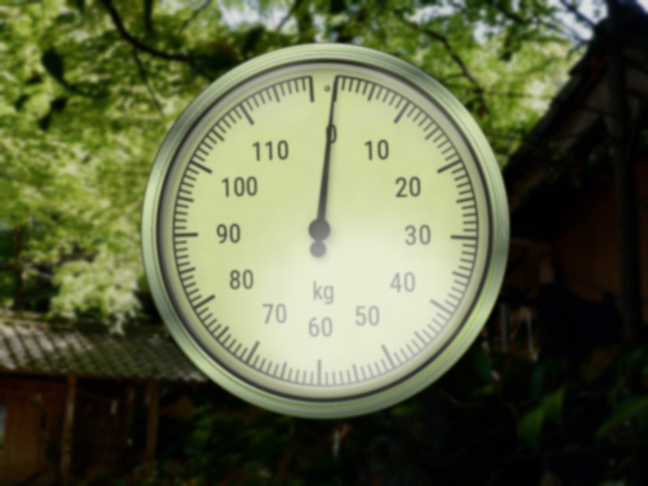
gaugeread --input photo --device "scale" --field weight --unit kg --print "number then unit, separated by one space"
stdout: 0 kg
